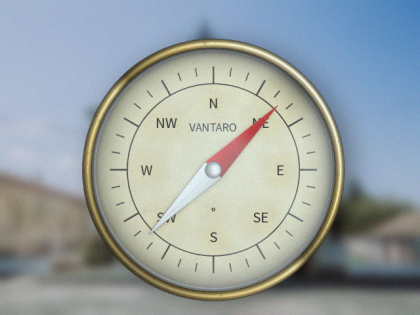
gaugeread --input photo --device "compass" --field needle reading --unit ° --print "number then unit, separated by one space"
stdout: 45 °
